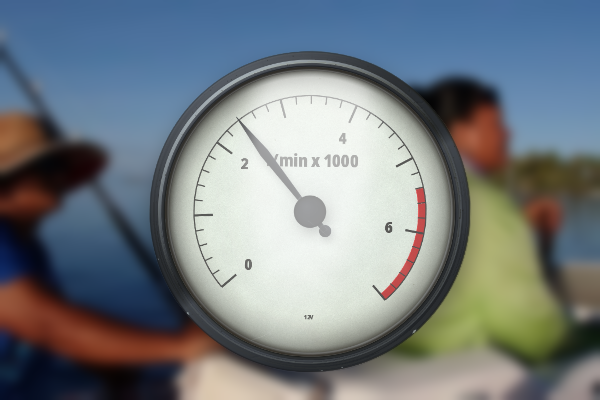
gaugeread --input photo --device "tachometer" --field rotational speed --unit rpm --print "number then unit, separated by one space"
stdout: 2400 rpm
